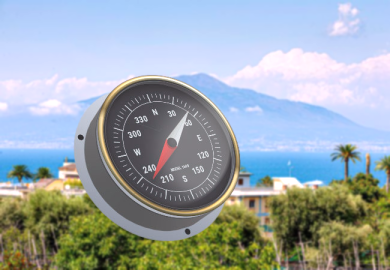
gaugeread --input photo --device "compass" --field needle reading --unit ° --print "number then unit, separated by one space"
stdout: 230 °
